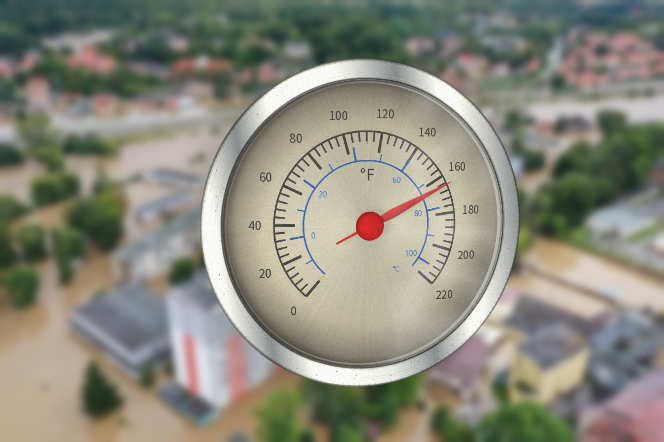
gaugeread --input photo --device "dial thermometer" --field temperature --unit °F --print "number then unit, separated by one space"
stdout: 164 °F
